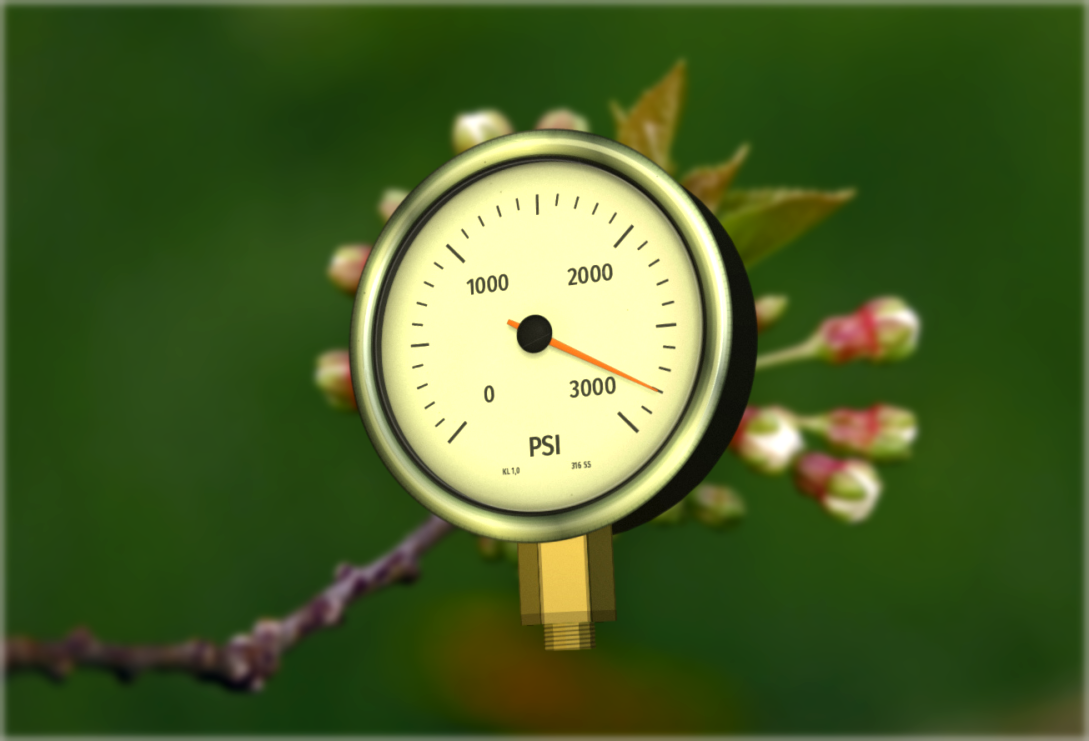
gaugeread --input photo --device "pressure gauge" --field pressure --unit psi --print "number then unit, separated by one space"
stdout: 2800 psi
